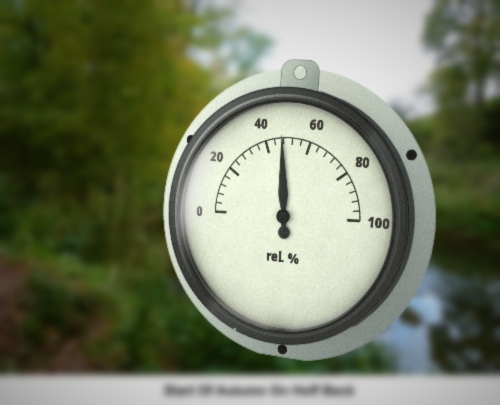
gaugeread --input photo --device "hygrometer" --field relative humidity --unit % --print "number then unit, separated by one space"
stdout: 48 %
